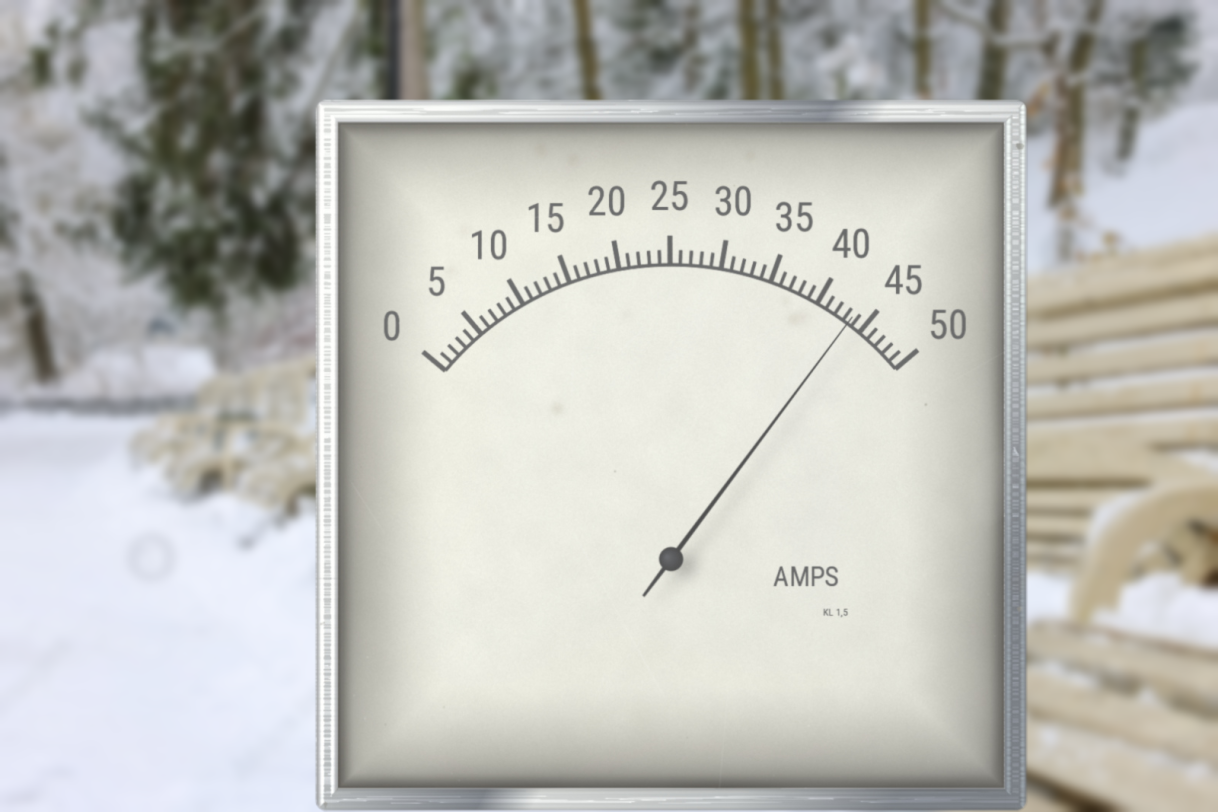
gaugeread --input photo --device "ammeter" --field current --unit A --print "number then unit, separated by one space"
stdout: 43.5 A
